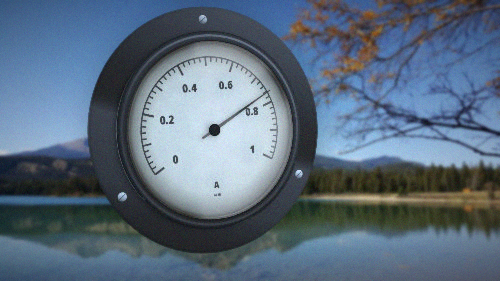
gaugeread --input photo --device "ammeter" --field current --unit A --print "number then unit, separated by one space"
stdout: 0.76 A
